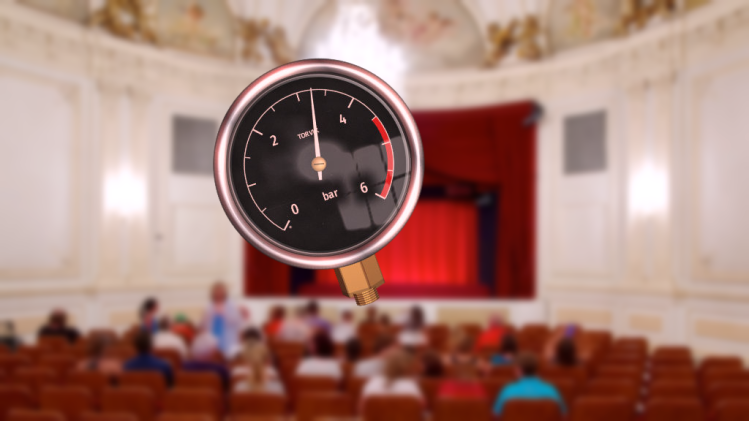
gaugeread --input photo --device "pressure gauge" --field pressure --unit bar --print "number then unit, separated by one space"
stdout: 3.25 bar
